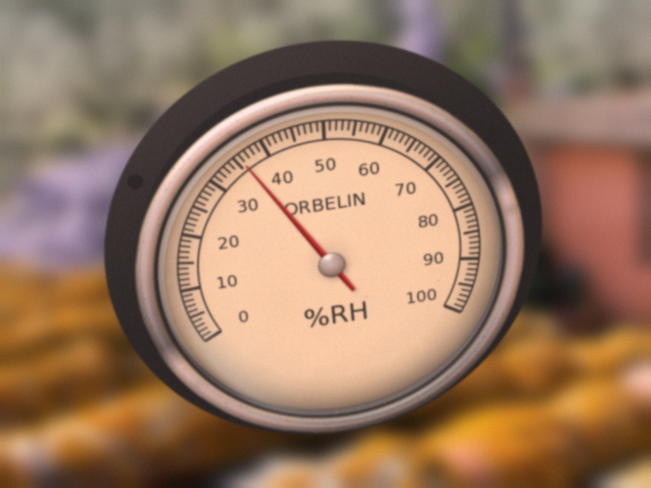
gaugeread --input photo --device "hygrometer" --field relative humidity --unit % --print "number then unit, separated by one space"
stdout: 36 %
